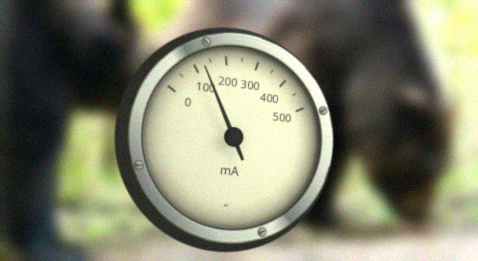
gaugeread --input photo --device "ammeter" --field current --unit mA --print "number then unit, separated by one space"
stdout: 125 mA
